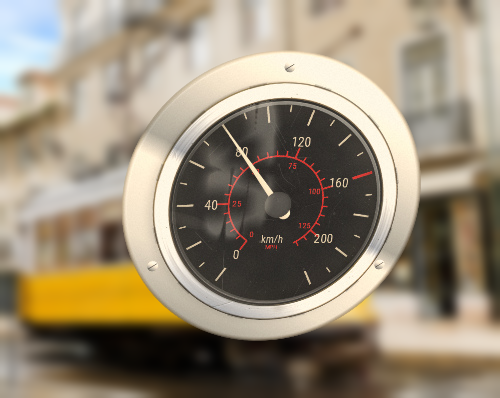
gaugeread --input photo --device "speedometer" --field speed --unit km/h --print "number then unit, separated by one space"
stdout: 80 km/h
